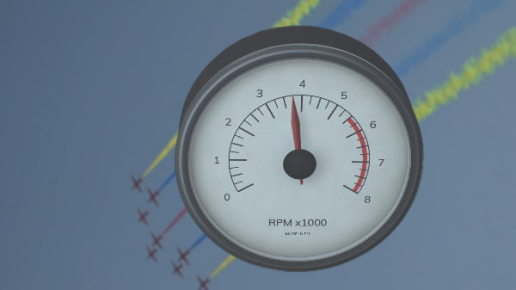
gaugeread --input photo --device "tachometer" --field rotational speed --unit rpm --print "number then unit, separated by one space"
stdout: 3750 rpm
